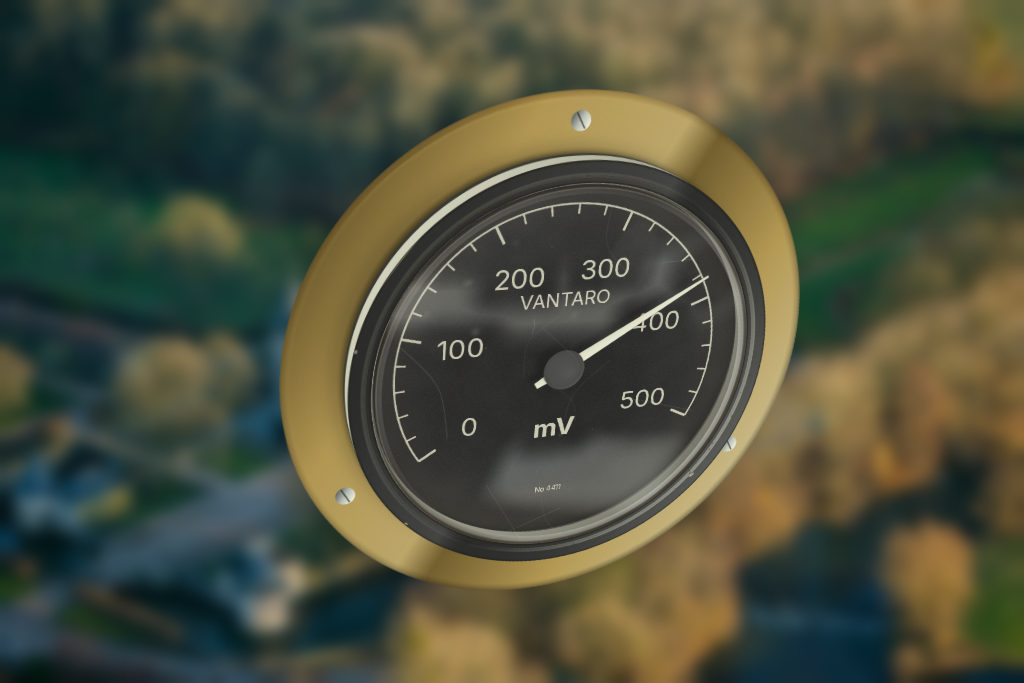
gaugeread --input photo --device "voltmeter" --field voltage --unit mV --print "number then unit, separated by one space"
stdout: 380 mV
